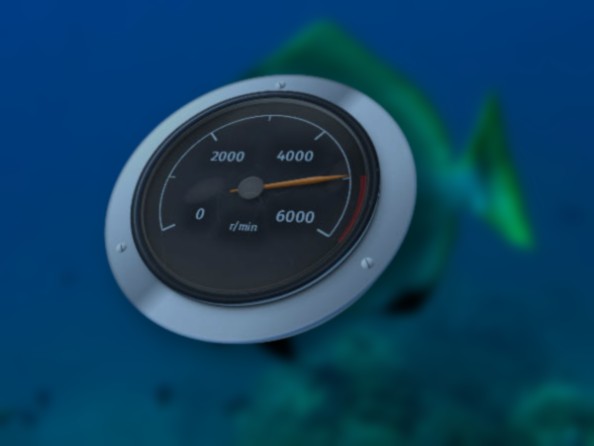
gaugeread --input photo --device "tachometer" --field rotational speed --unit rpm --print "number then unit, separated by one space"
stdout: 5000 rpm
